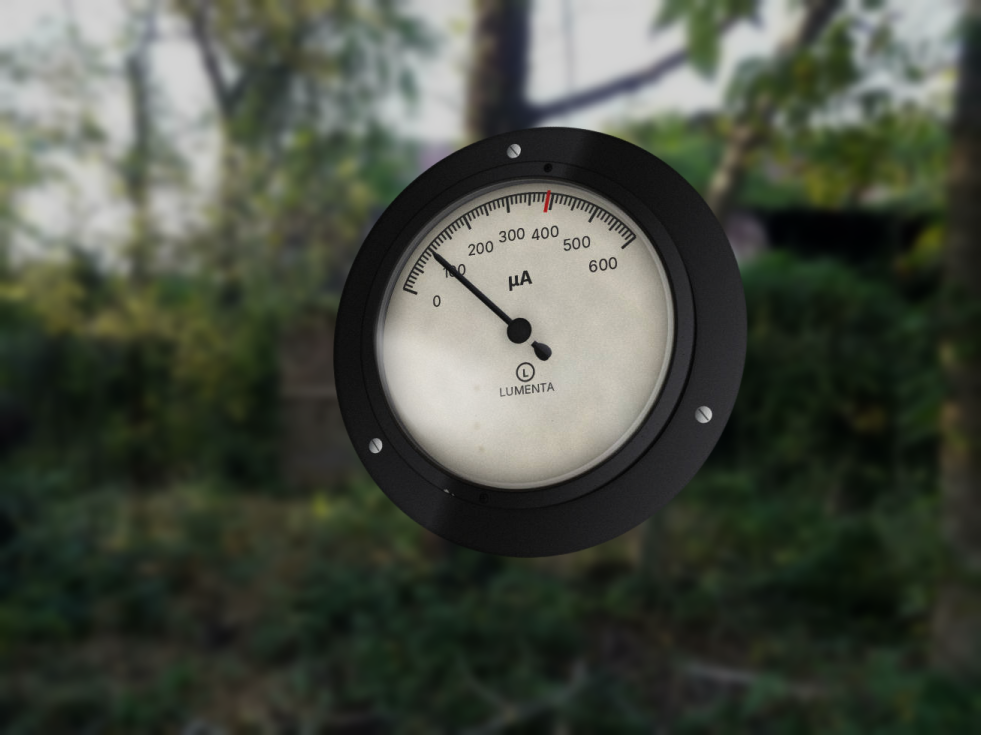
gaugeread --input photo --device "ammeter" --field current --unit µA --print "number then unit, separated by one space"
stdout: 100 µA
